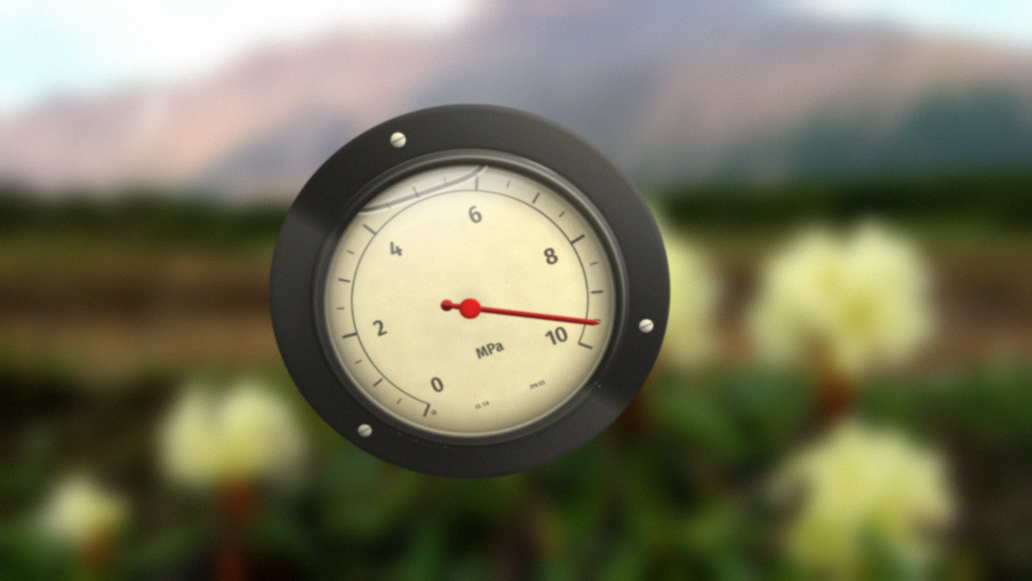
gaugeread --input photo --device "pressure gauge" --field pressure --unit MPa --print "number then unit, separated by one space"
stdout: 9.5 MPa
